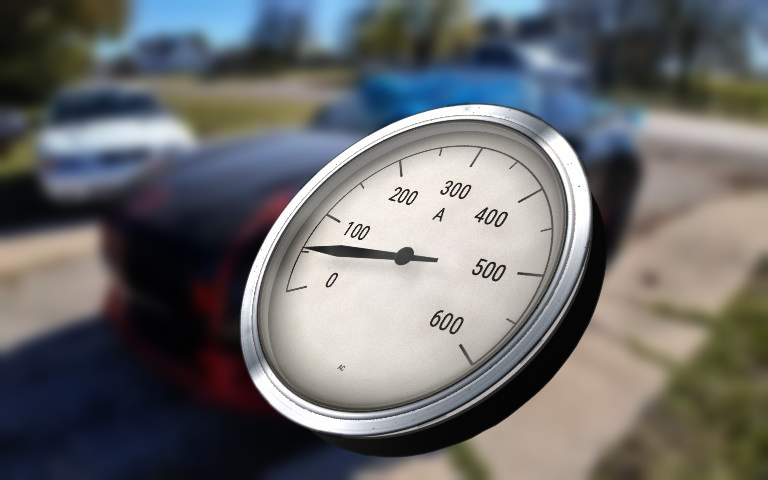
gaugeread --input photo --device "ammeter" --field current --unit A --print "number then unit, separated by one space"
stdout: 50 A
